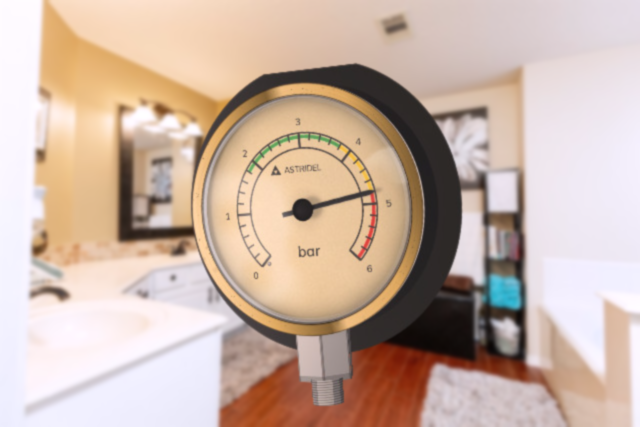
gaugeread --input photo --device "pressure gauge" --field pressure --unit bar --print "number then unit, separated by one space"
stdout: 4.8 bar
